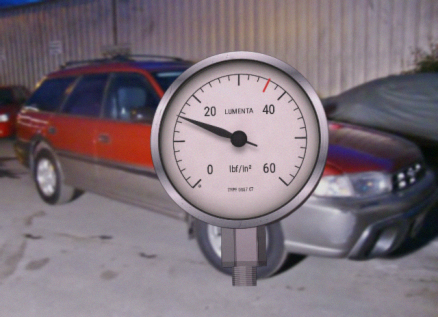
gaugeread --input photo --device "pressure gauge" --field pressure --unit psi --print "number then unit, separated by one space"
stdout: 15 psi
